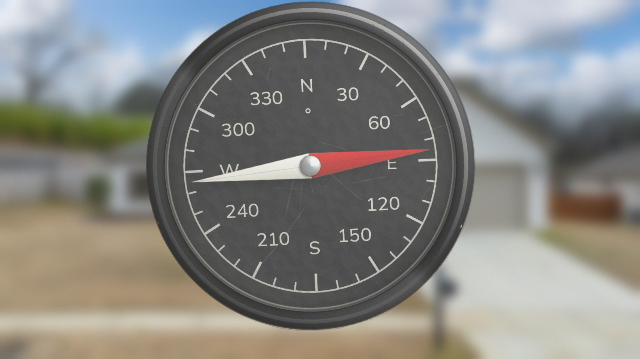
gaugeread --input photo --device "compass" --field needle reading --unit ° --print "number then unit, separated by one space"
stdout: 85 °
